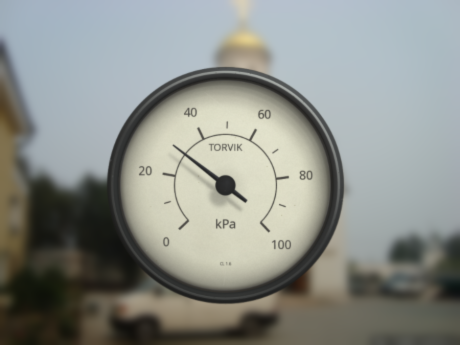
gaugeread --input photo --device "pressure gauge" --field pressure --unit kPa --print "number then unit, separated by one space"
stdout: 30 kPa
